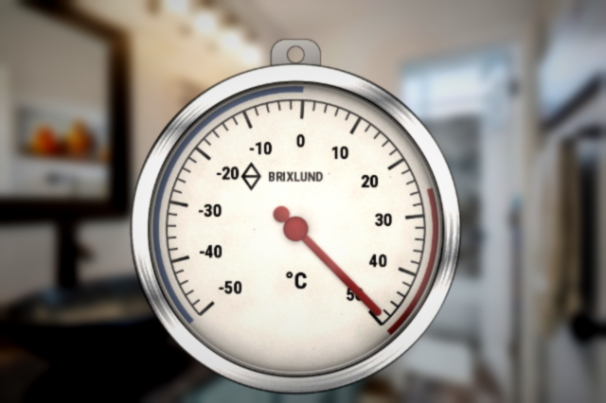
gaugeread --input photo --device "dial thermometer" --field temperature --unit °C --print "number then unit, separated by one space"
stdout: 49 °C
